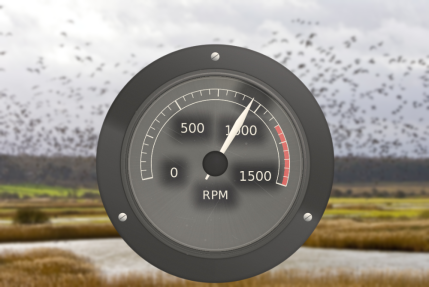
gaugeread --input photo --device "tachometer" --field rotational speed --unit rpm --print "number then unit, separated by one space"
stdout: 950 rpm
